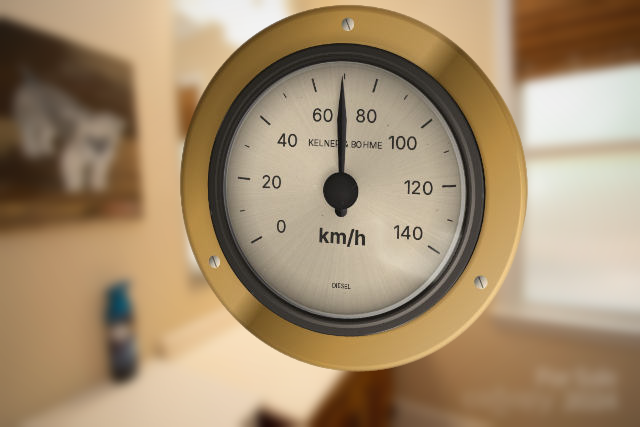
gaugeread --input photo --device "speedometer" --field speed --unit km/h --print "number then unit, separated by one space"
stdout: 70 km/h
